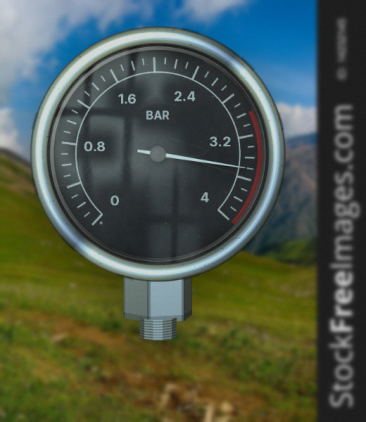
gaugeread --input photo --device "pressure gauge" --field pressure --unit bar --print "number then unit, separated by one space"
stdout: 3.5 bar
